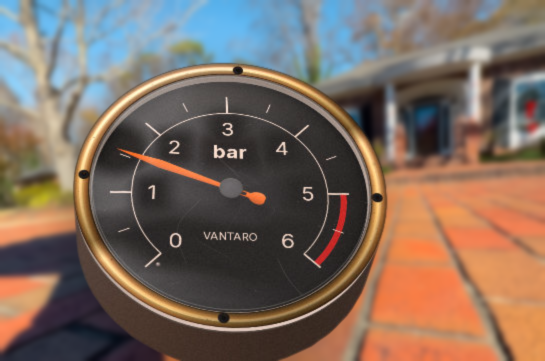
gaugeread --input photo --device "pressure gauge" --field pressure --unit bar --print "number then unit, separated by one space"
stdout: 1.5 bar
